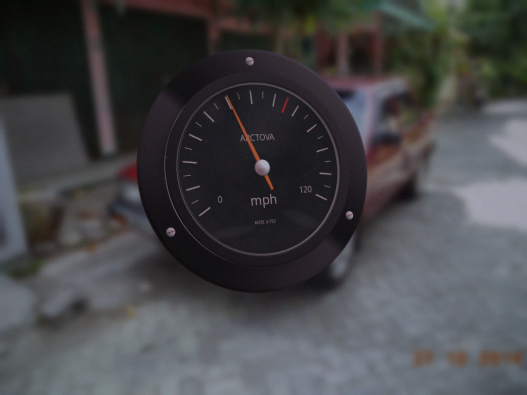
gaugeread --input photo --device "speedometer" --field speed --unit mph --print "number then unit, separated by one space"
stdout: 50 mph
